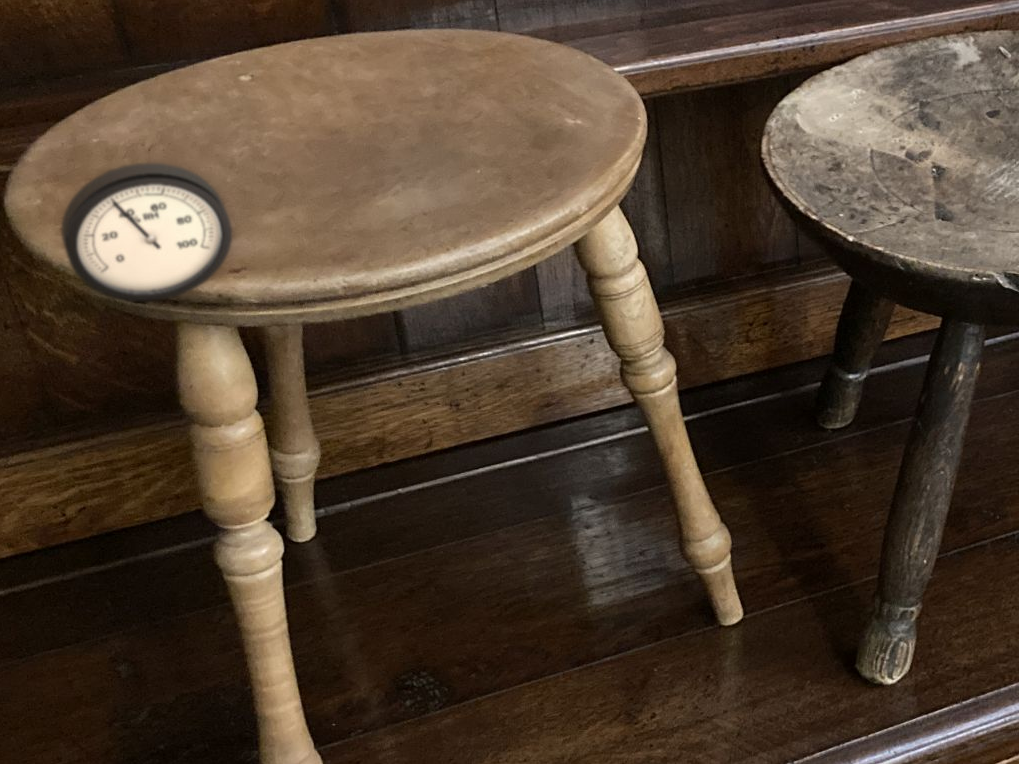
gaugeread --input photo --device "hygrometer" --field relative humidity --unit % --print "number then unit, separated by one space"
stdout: 40 %
